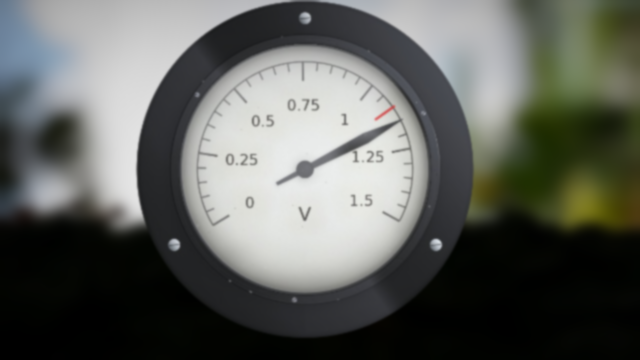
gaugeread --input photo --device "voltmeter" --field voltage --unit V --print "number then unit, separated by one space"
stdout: 1.15 V
